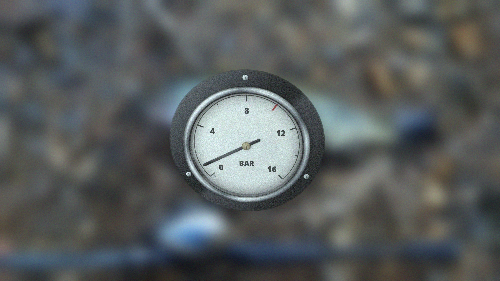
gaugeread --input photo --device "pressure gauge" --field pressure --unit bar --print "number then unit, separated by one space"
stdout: 1 bar
